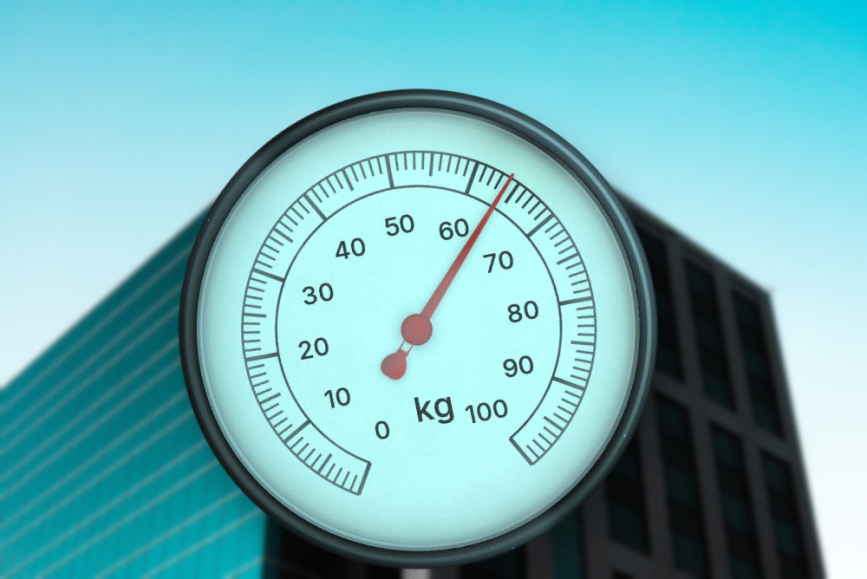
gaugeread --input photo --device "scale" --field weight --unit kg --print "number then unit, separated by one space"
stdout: 64 kg
